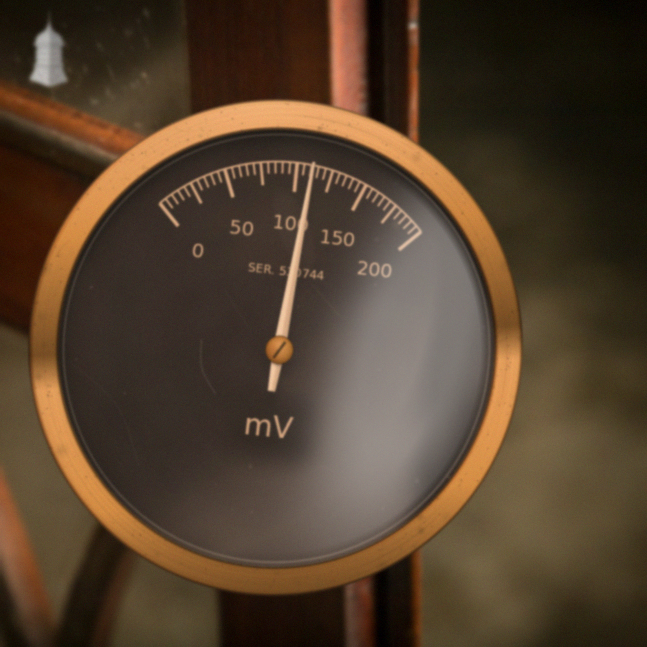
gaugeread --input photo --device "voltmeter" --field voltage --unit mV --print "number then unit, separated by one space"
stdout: 110 mV
